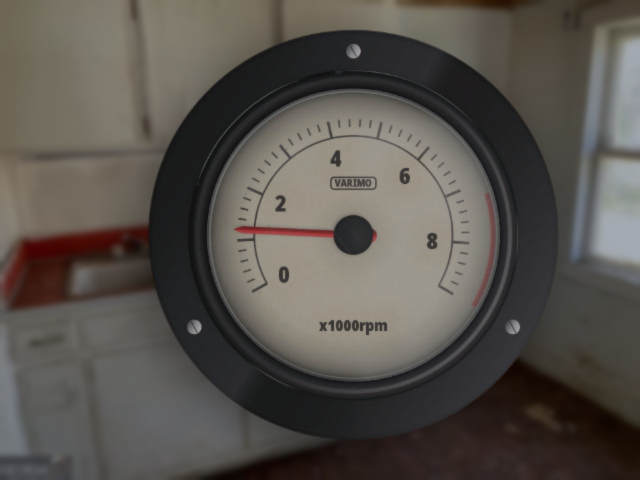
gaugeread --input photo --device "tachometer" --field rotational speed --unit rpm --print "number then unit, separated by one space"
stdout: 1200 rpm
